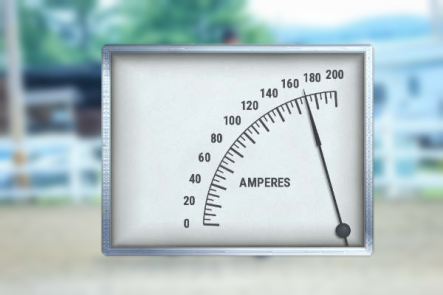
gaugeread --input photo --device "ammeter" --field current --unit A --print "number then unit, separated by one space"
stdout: 170 A
